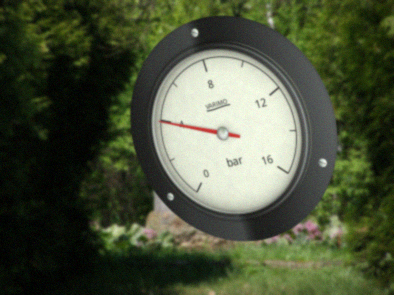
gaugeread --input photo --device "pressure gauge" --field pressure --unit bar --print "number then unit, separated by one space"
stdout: 4 bar
